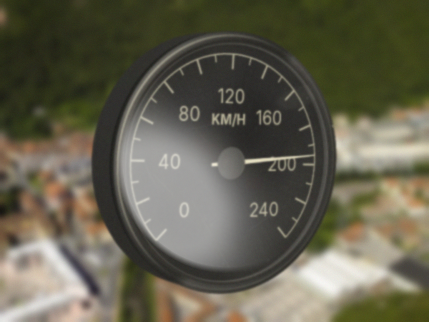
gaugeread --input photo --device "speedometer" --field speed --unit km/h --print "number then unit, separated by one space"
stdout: 195 km/h
